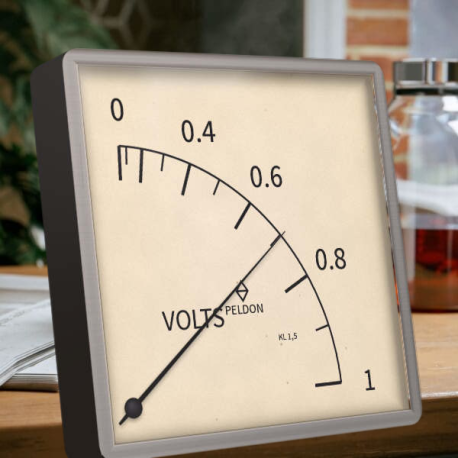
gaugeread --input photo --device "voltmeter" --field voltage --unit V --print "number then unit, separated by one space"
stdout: 0.7 V
